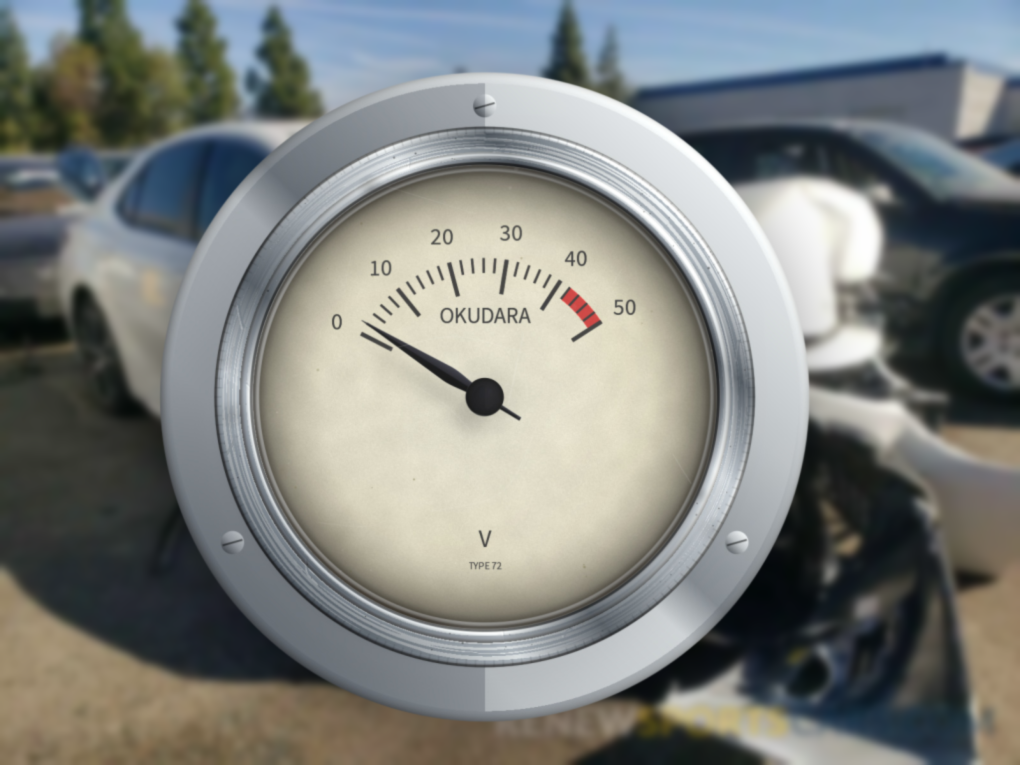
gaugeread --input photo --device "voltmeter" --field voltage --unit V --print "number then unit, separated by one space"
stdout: 2 V
